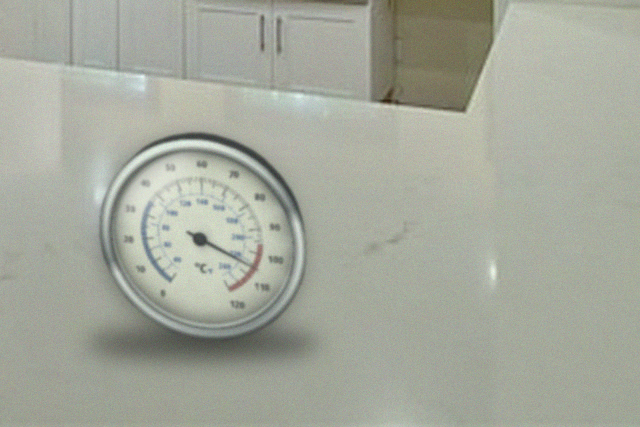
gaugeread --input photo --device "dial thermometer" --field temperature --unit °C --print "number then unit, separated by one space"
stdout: 105 °C
